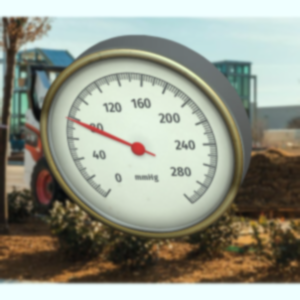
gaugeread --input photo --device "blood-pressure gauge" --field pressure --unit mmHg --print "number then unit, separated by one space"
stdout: 80 mmHg
